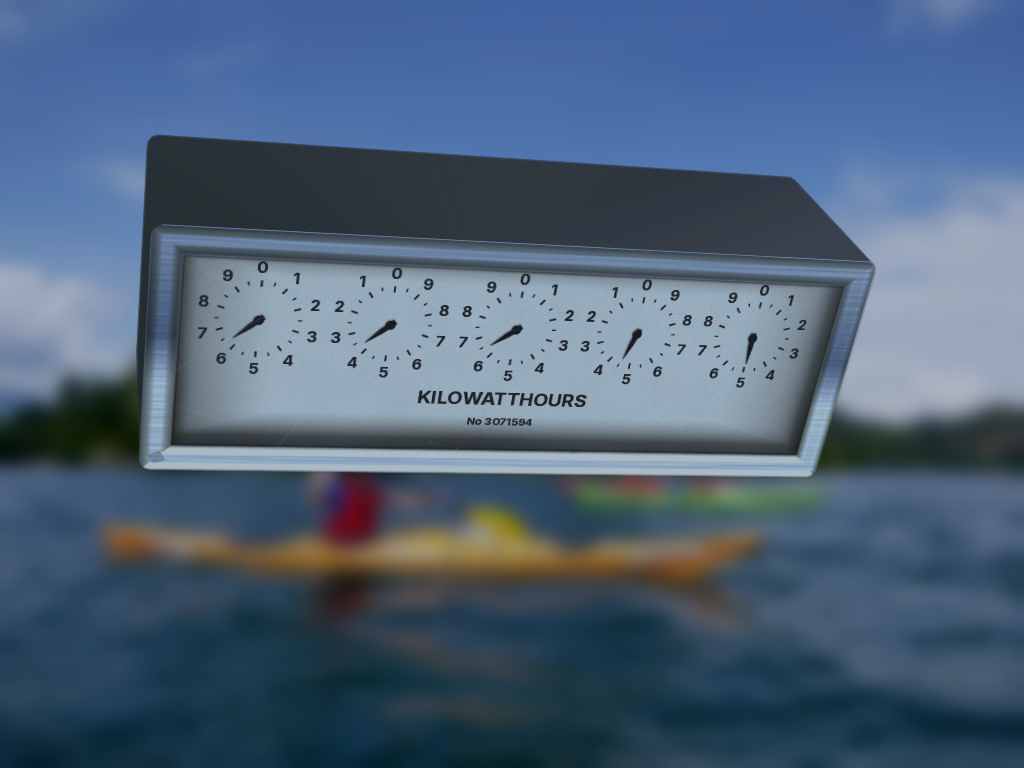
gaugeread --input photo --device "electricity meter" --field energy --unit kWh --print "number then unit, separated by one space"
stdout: 63645 kWh
